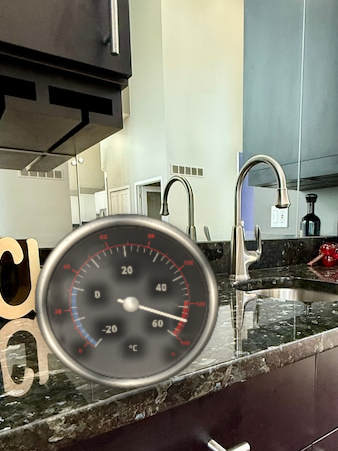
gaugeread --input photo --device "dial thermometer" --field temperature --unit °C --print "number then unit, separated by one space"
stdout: 54 °C
